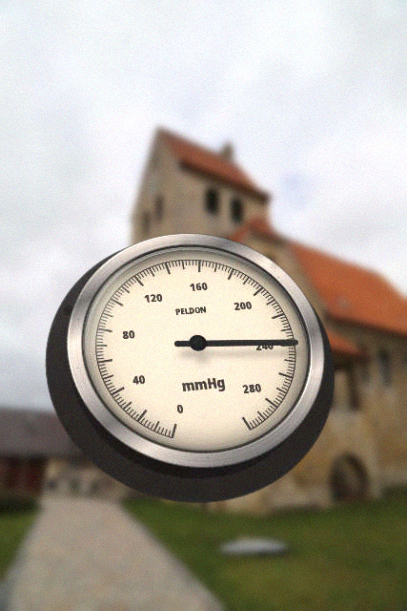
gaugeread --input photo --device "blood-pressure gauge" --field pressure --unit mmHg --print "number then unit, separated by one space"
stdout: 240 mmHg
